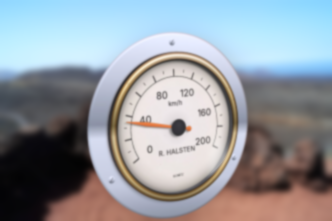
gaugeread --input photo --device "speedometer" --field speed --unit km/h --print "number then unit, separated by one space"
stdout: 35 km/h
